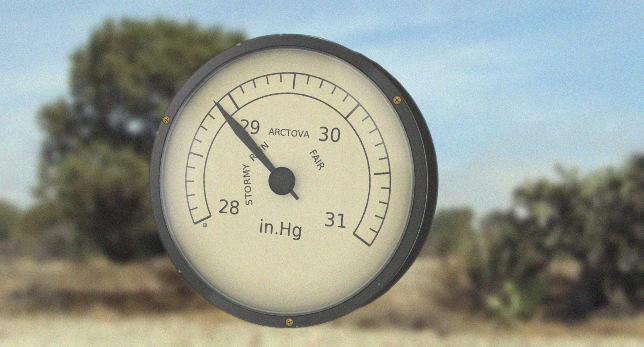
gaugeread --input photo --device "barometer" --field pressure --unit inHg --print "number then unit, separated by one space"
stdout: 28.9 inHg
